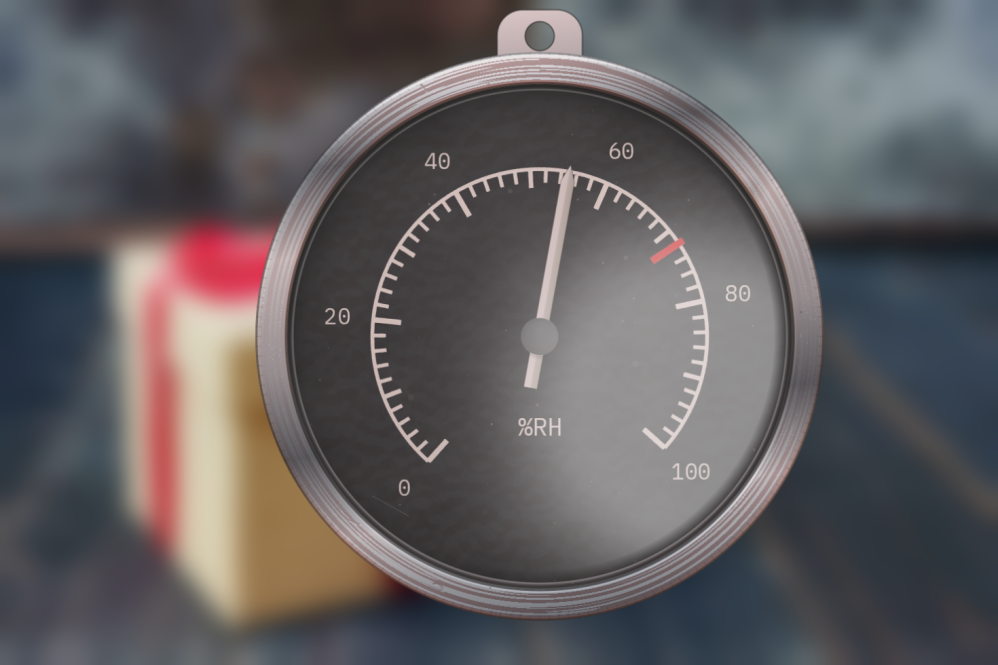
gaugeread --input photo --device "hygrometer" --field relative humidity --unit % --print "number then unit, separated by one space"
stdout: 55 %
